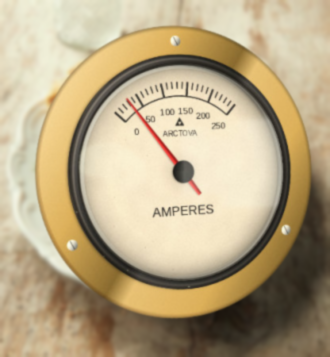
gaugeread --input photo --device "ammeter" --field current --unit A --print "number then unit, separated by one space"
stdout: 30 A
